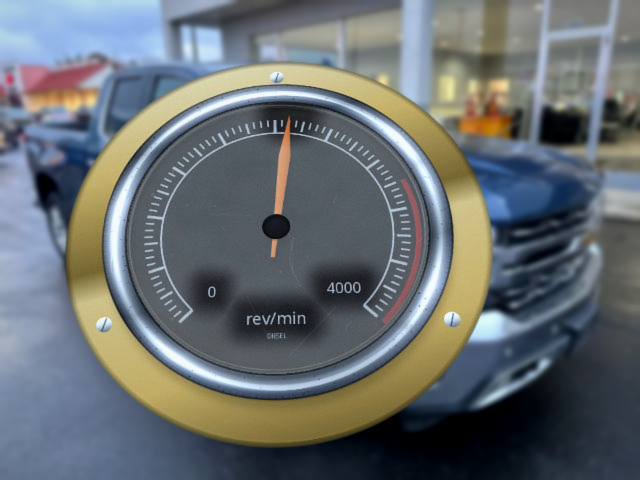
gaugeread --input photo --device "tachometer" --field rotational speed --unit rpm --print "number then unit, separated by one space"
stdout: 2100 rpm
